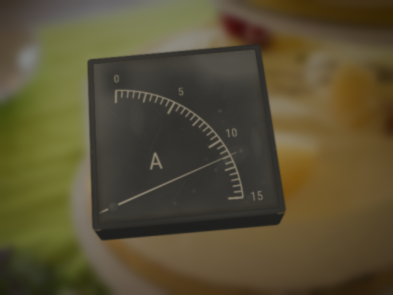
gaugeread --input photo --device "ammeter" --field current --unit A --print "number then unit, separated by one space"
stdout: 11.5 A
